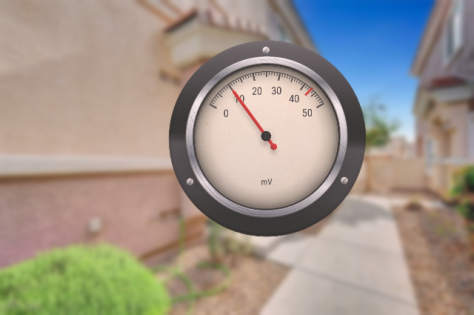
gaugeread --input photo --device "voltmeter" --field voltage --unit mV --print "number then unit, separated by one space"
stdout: 10 mV
